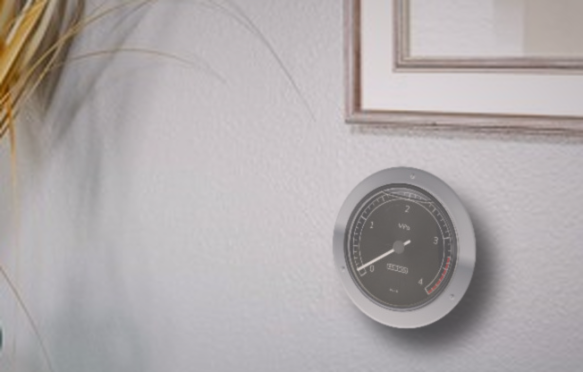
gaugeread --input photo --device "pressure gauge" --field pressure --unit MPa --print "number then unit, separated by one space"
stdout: 0.1 MPa
